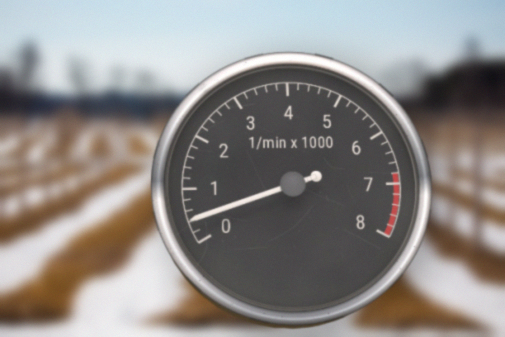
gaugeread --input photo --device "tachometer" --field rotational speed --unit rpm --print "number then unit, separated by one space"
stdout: 400 rpm
